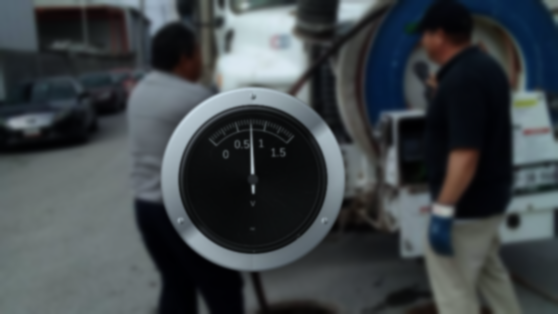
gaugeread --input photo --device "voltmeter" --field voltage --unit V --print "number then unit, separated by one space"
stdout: 0.75 V
